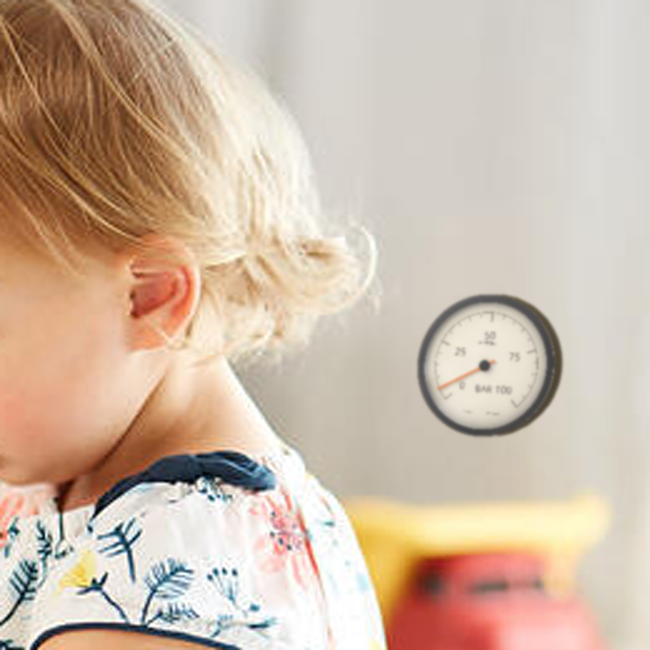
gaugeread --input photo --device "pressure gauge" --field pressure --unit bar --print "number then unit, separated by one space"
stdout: 5 bar
